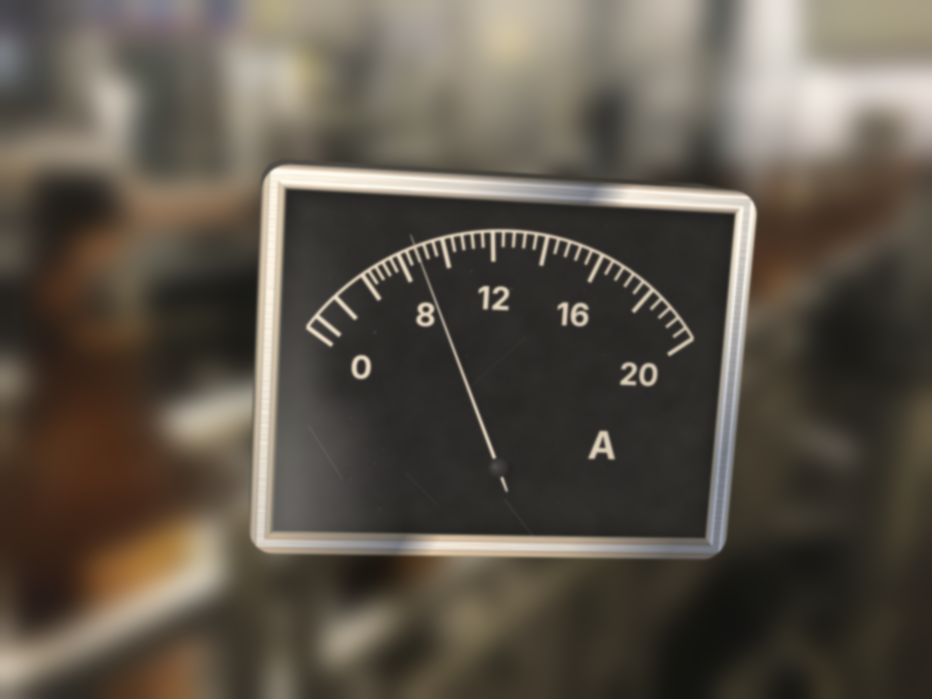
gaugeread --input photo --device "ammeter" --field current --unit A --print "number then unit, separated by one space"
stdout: 8.8 A
